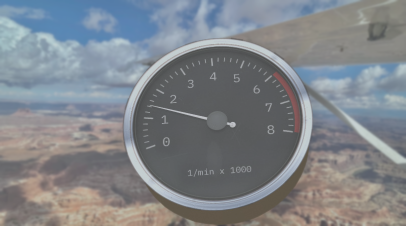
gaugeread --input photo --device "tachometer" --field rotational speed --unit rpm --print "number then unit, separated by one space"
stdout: 1400 rpm
